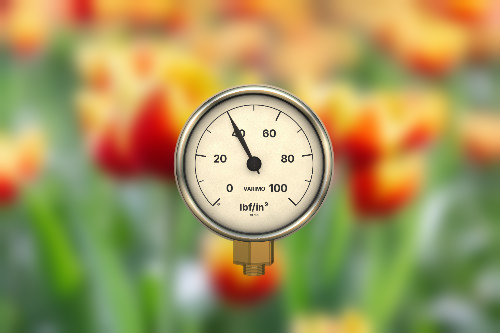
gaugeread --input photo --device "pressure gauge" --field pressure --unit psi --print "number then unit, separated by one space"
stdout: 40 psi
